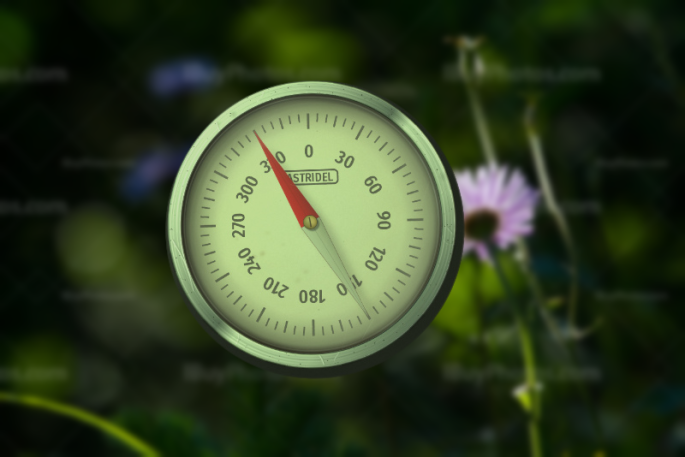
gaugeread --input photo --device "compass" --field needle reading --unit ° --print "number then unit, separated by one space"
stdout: 330 °
